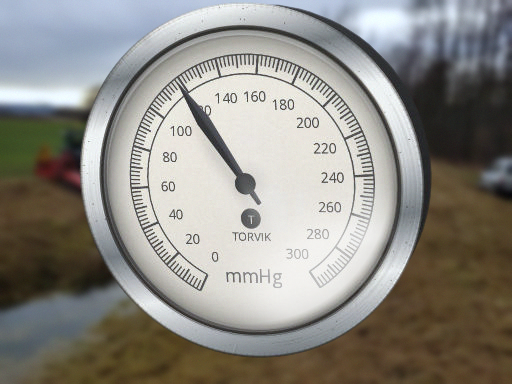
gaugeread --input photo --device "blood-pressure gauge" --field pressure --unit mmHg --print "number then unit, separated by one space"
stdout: 120 mmHg
